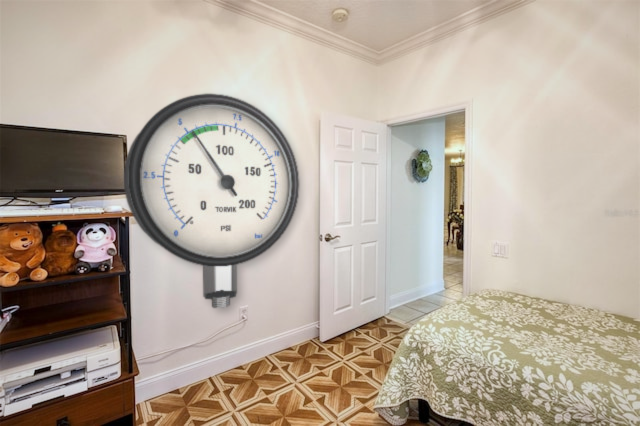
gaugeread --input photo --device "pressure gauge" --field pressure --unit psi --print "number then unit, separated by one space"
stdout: 75 psi
